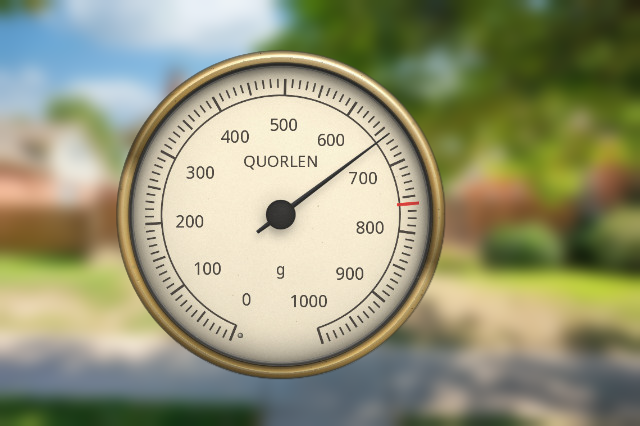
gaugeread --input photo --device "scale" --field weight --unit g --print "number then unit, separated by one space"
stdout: 660 g
